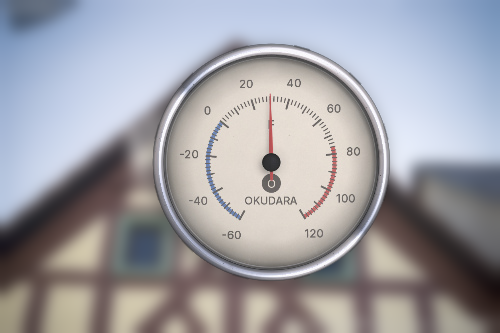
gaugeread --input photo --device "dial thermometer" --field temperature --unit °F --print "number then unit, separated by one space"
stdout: 30 °F
